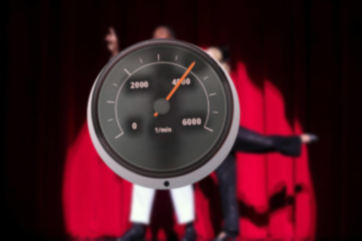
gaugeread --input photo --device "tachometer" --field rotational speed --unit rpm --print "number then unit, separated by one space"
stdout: 4000 rpm
